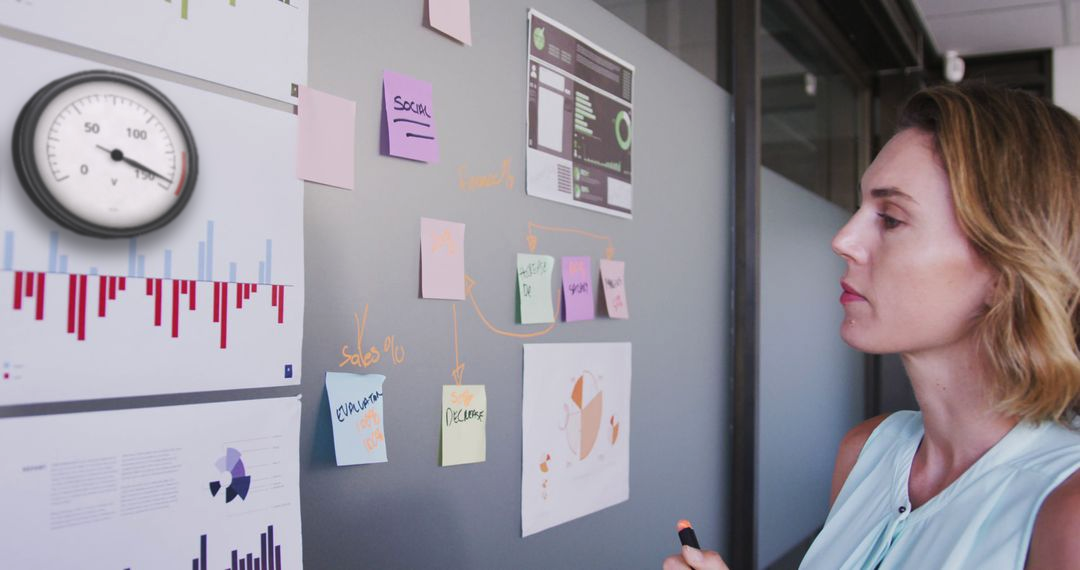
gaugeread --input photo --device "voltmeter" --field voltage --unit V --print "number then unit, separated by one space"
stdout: 145 V
